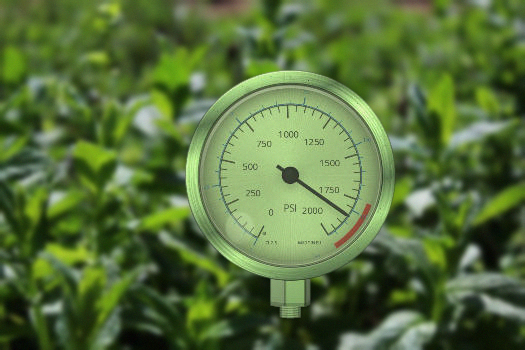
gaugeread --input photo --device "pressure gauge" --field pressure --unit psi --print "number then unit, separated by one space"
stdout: 1850 psi
